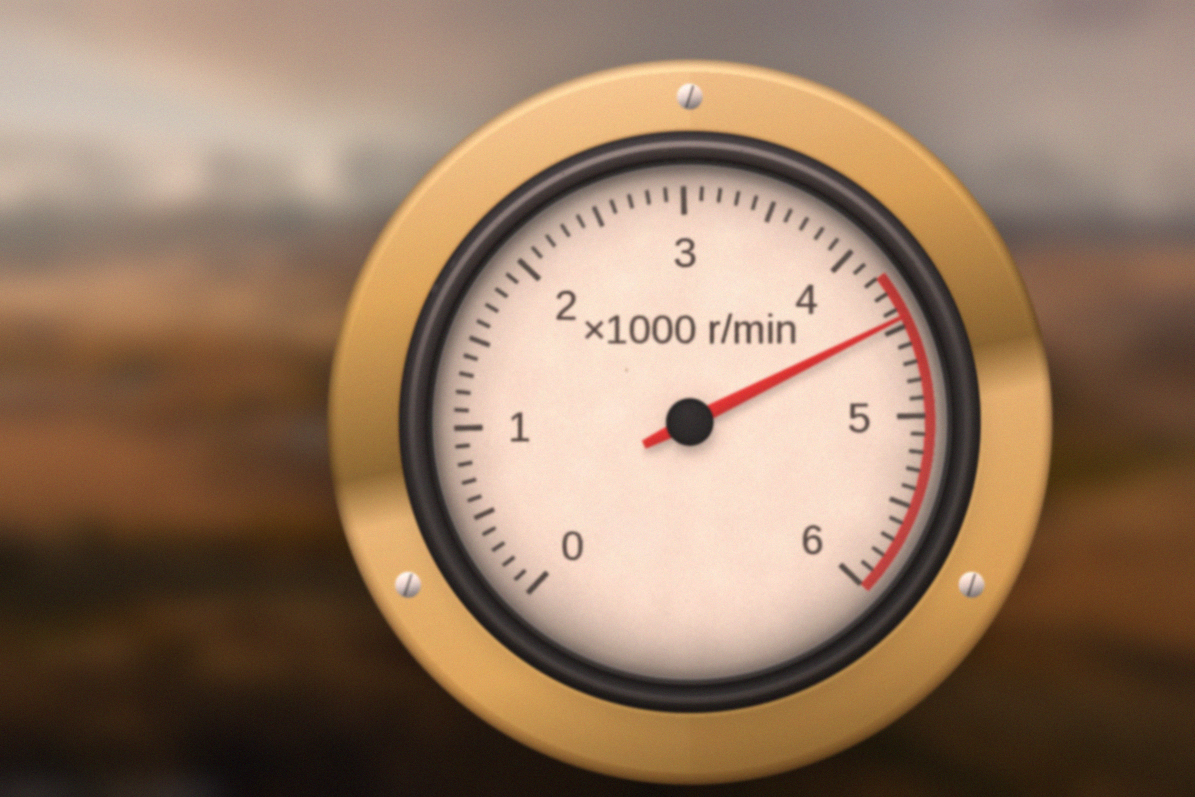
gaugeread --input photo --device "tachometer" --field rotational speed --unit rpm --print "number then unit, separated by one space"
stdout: 4450 rpm
